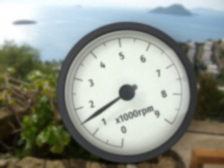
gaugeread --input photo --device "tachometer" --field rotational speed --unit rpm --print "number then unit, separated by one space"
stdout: 1500 rpm
